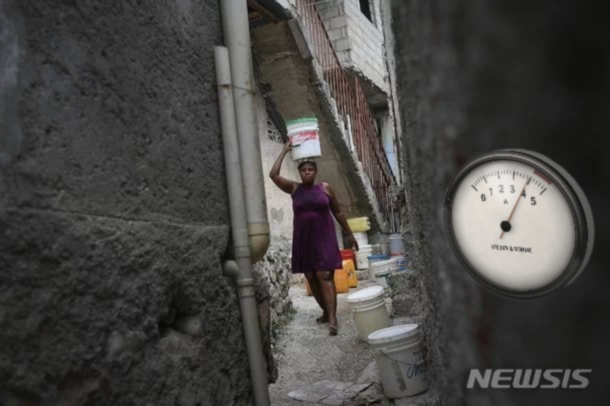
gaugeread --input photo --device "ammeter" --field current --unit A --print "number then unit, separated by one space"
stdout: 4 A
